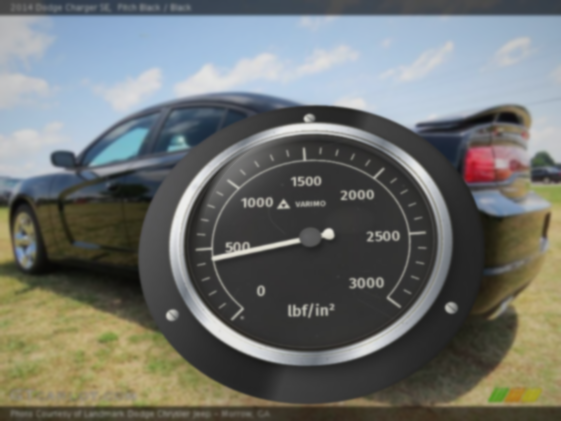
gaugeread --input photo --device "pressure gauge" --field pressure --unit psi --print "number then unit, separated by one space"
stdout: 400 psi
